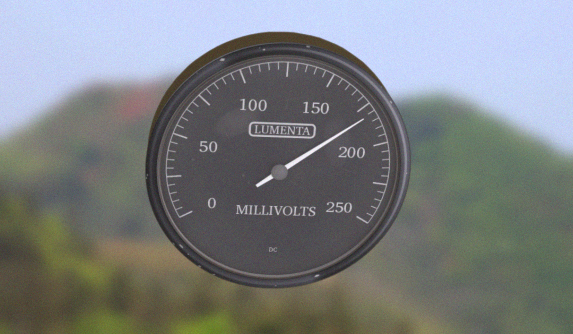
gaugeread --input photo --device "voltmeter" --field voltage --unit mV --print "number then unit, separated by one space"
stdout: 180 mV
